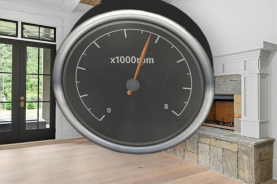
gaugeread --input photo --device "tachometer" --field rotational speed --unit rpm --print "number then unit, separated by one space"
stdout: 4750 rpm
